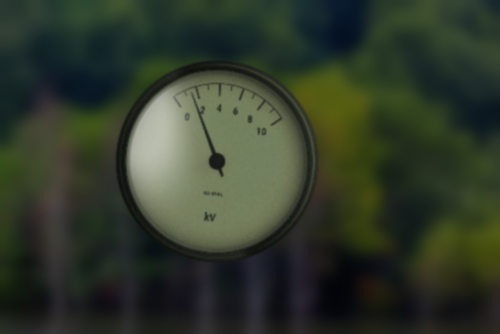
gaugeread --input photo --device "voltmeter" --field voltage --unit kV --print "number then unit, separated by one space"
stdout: 1.5 kV
